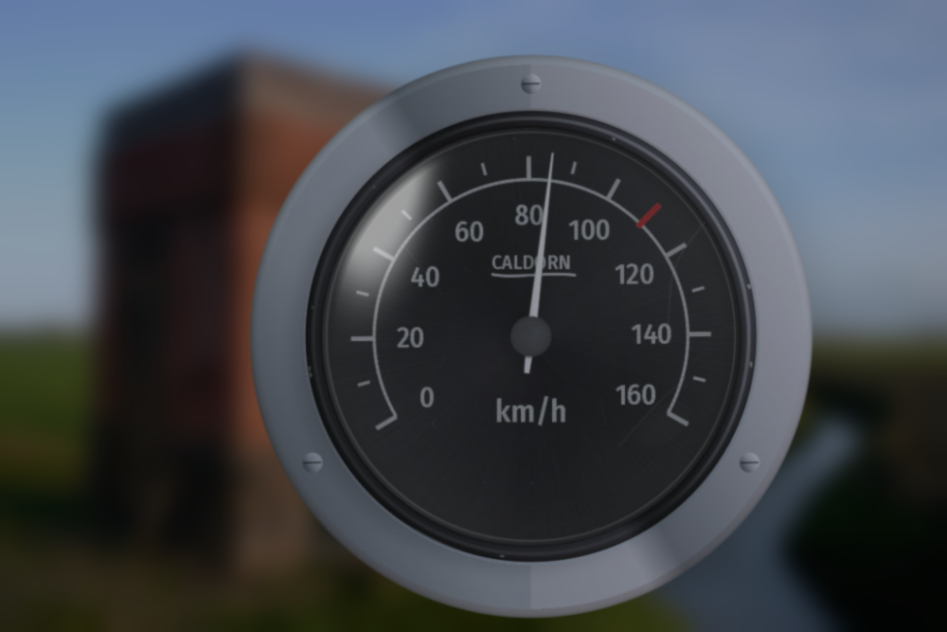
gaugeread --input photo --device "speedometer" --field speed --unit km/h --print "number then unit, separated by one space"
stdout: 85 km/h
